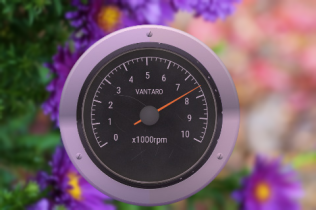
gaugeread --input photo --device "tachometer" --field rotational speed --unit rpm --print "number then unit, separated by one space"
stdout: 7600 rpm
